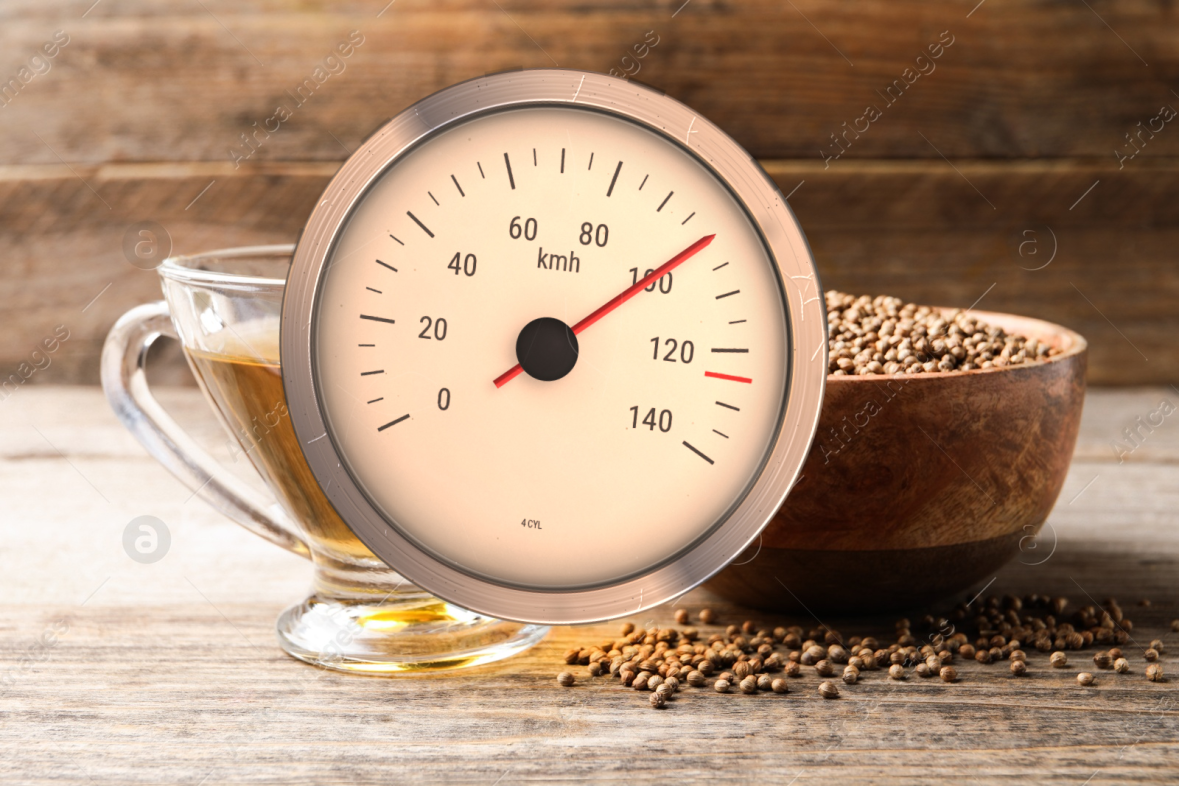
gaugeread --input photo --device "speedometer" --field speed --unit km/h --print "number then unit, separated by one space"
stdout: 100 km/h
